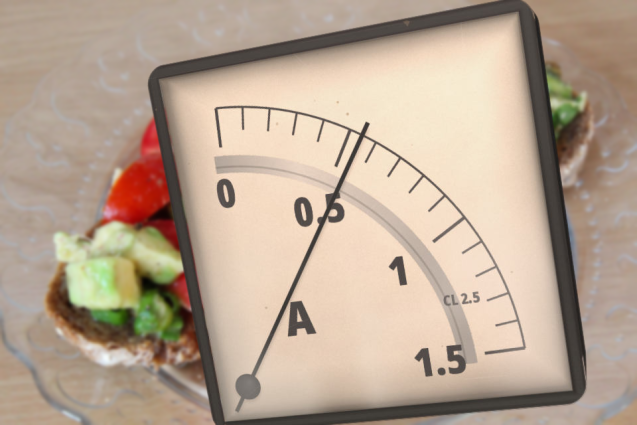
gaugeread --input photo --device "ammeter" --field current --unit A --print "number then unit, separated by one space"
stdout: 0.55 A
